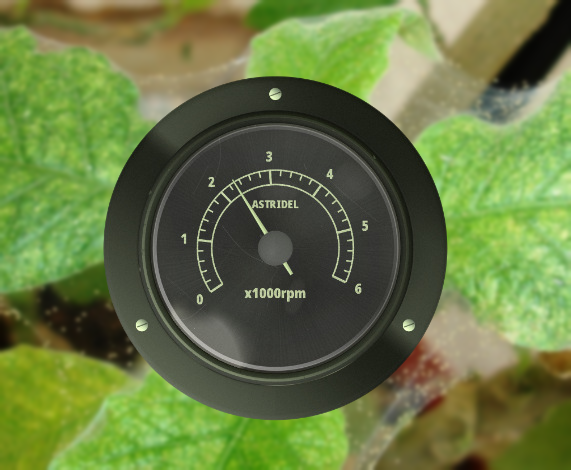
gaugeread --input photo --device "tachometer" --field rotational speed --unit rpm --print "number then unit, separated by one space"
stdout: 2300 rpm
